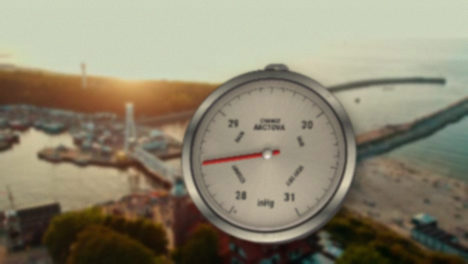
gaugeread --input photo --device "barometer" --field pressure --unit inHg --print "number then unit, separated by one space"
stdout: 28.5 inHg
